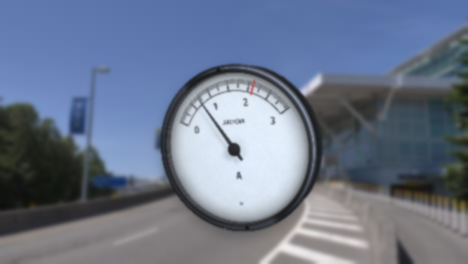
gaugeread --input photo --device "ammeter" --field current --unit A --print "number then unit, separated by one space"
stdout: 0.75 A
